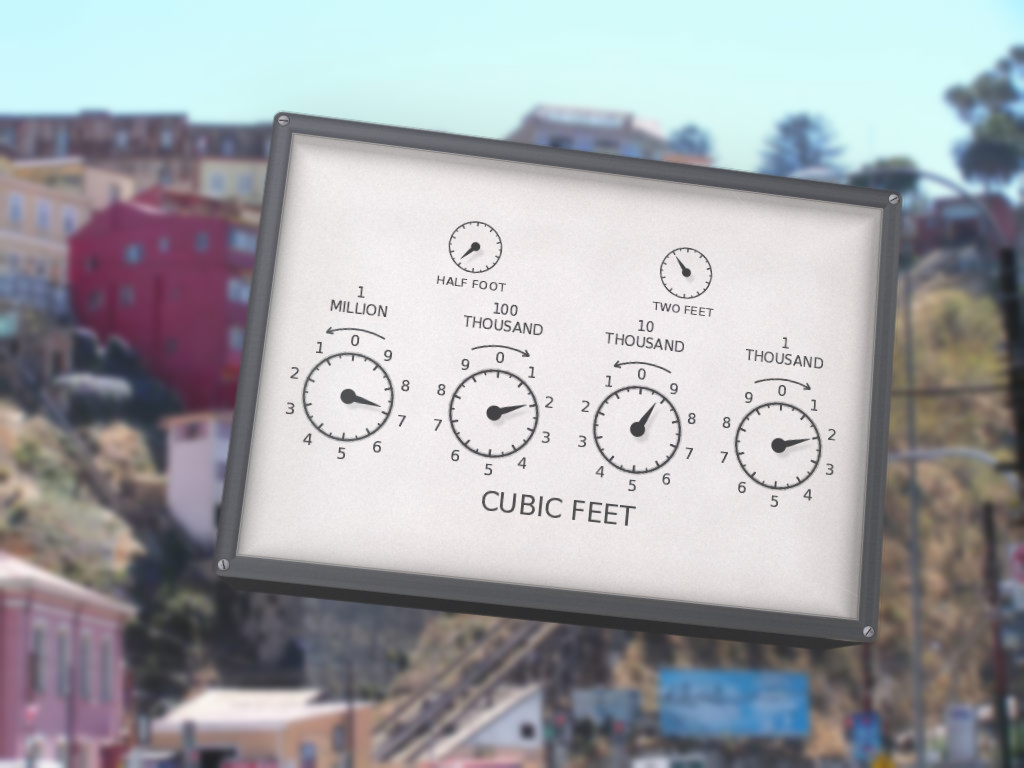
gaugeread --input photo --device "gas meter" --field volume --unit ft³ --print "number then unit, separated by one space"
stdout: 719200 ft³
